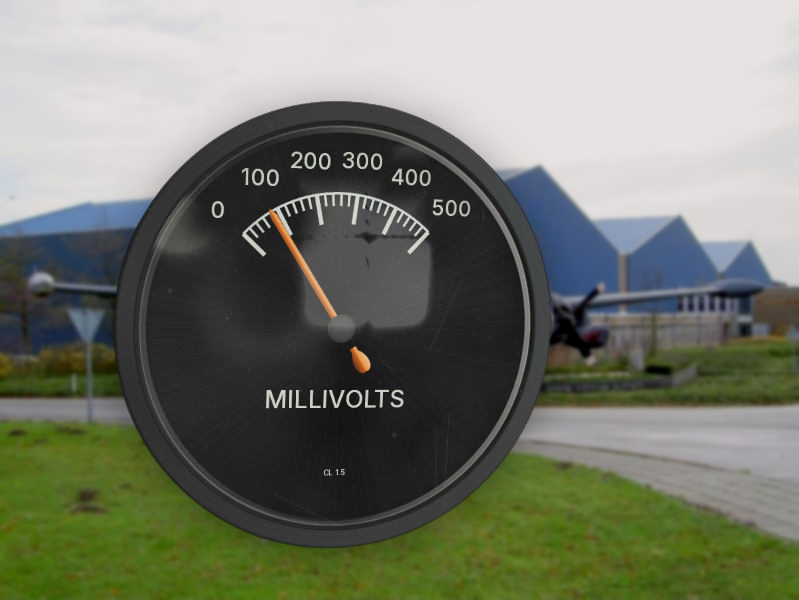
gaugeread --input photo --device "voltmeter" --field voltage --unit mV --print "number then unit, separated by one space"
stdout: 80 mV
